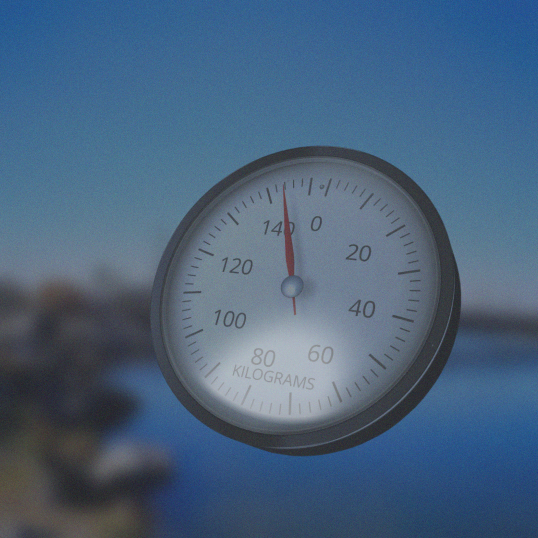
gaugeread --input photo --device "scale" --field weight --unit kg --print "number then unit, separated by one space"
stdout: 144 kg
